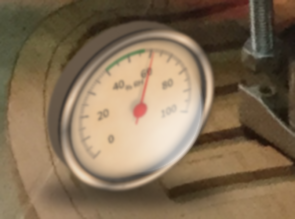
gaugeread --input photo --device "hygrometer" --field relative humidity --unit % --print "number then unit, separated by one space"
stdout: 60 %
